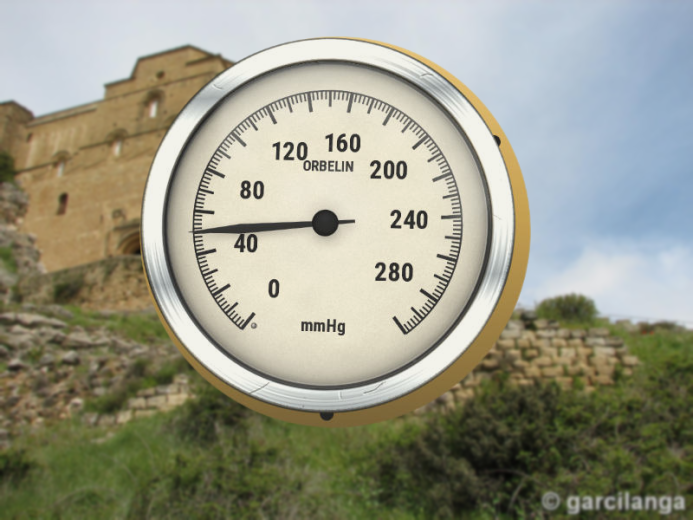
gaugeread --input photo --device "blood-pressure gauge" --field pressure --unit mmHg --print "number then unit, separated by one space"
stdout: 50 mmHg
